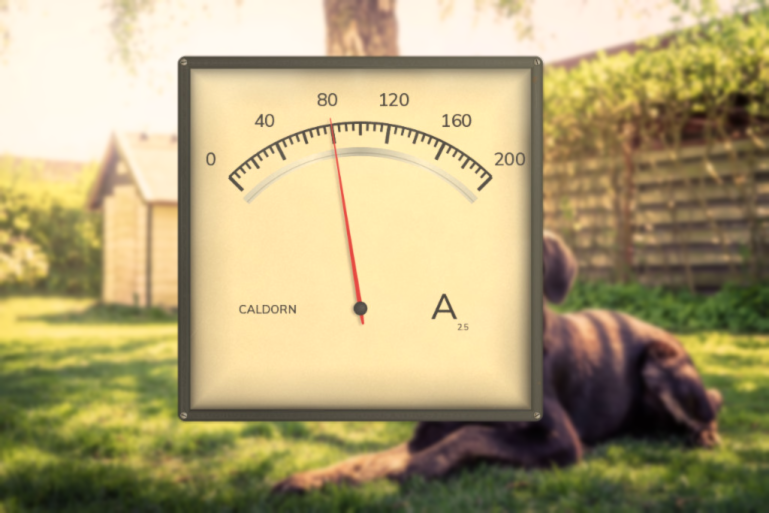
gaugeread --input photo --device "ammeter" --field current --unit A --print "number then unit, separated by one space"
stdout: 80 A
